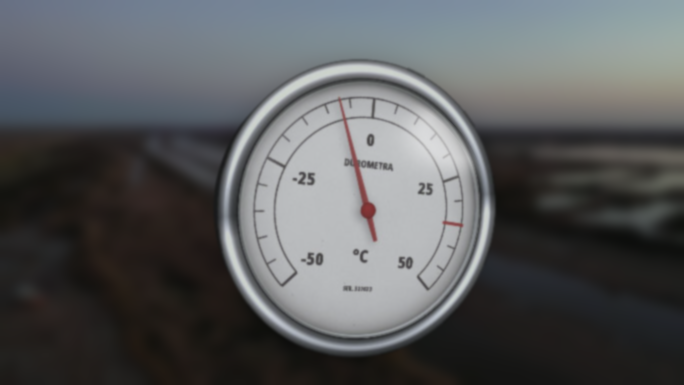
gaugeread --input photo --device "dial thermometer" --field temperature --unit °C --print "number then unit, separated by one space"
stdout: -7.5 °C
